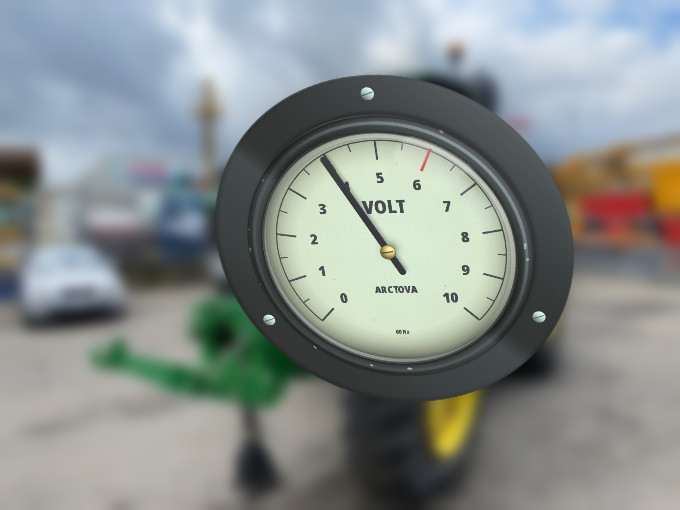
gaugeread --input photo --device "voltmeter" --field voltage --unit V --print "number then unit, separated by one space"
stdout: 4 V
